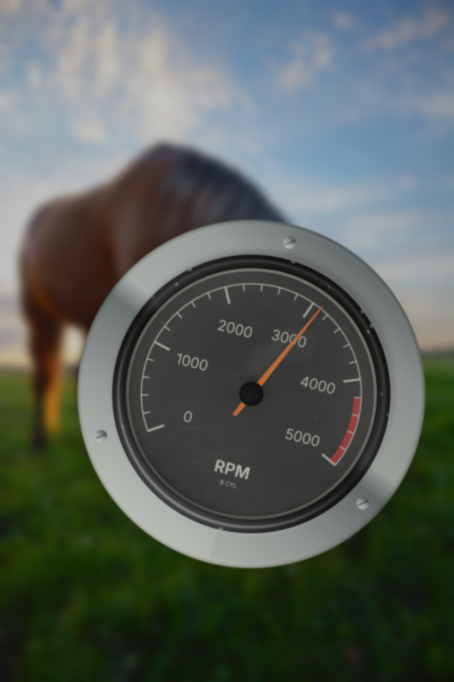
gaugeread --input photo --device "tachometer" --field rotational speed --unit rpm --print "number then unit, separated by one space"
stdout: 3100 rpm
